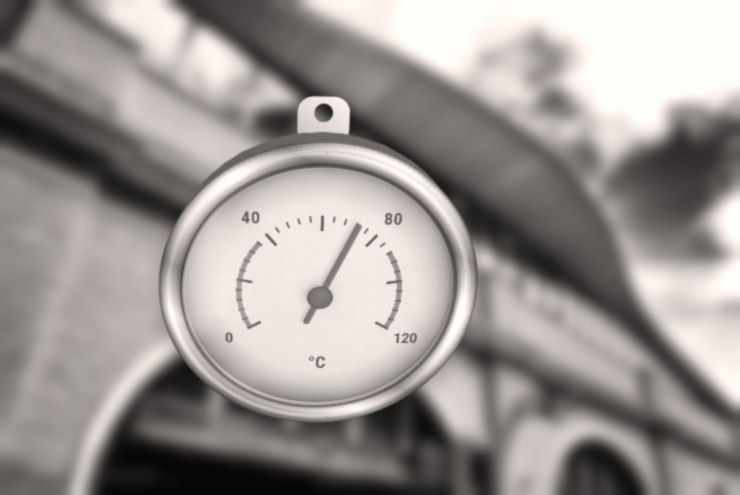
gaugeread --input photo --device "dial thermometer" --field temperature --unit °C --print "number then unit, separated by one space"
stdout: 72 °C
